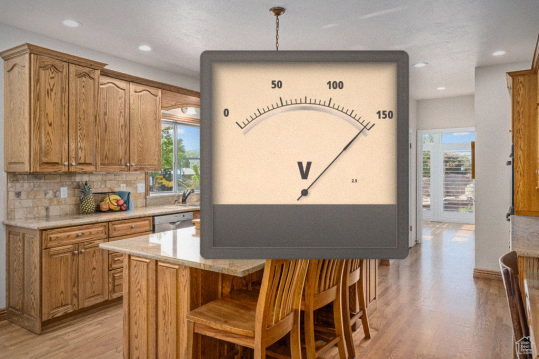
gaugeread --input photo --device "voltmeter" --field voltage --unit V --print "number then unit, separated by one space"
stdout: 145 V
